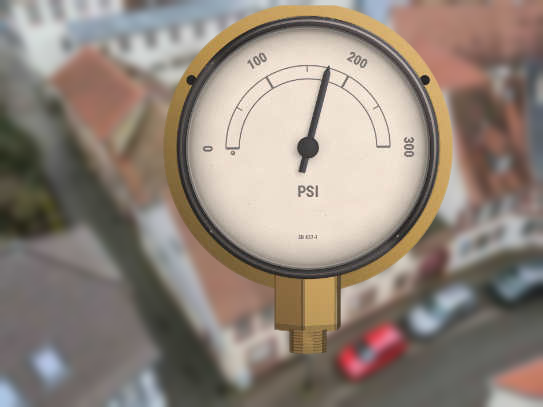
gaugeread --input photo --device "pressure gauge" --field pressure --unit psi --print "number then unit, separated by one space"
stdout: 175 psi
